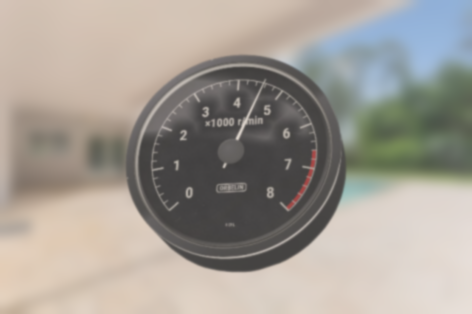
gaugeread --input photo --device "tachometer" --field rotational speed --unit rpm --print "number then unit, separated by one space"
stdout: 4600 rpm
